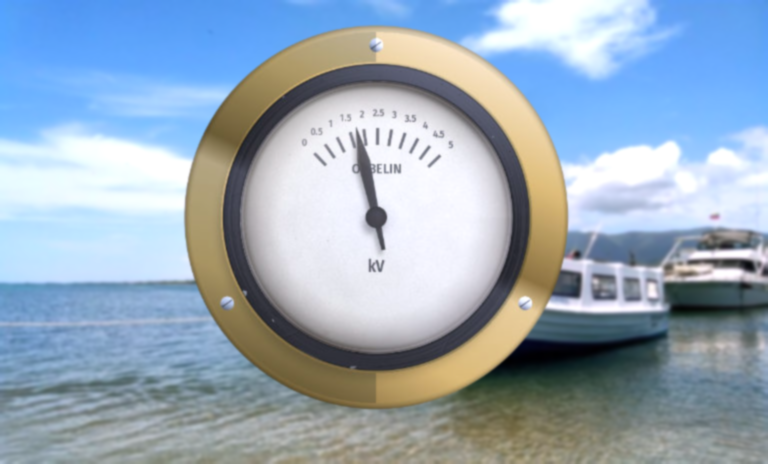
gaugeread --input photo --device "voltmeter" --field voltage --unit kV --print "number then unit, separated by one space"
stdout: 1.75 kV
